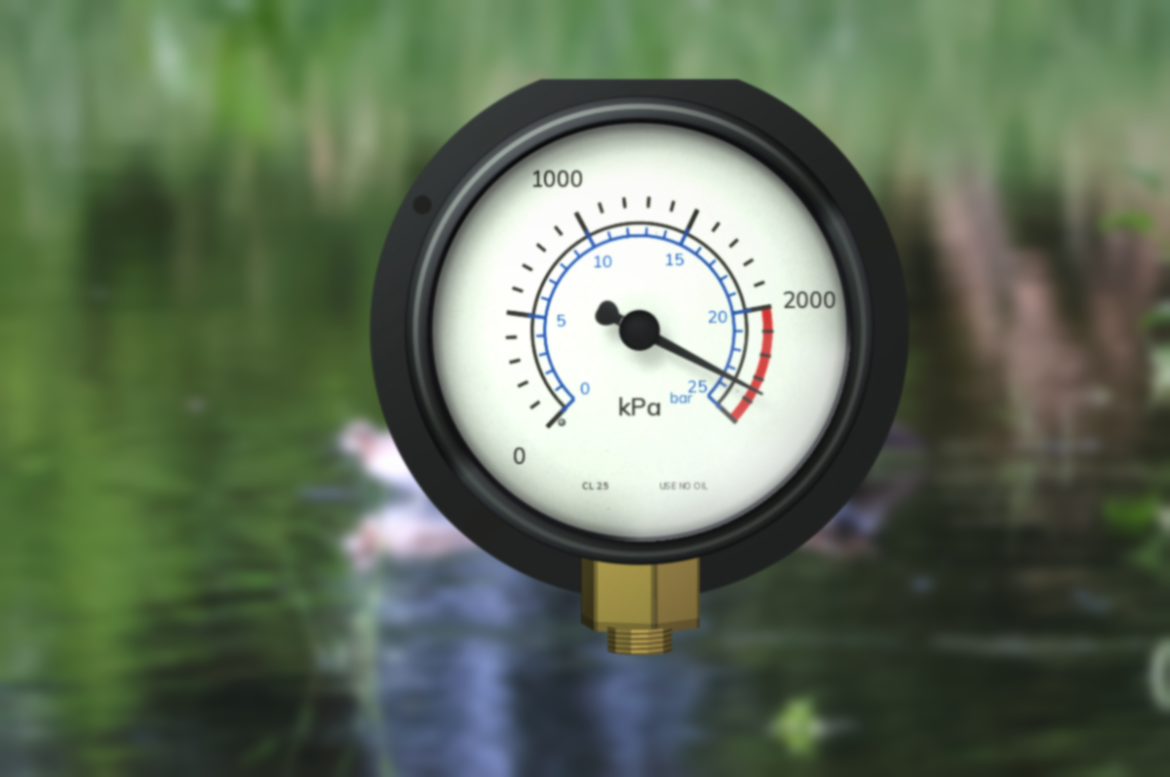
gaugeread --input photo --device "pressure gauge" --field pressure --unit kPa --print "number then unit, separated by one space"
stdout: 2350 kPa
